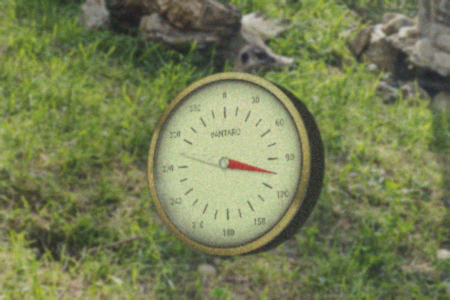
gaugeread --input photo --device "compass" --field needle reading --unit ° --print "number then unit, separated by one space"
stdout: 105 °
